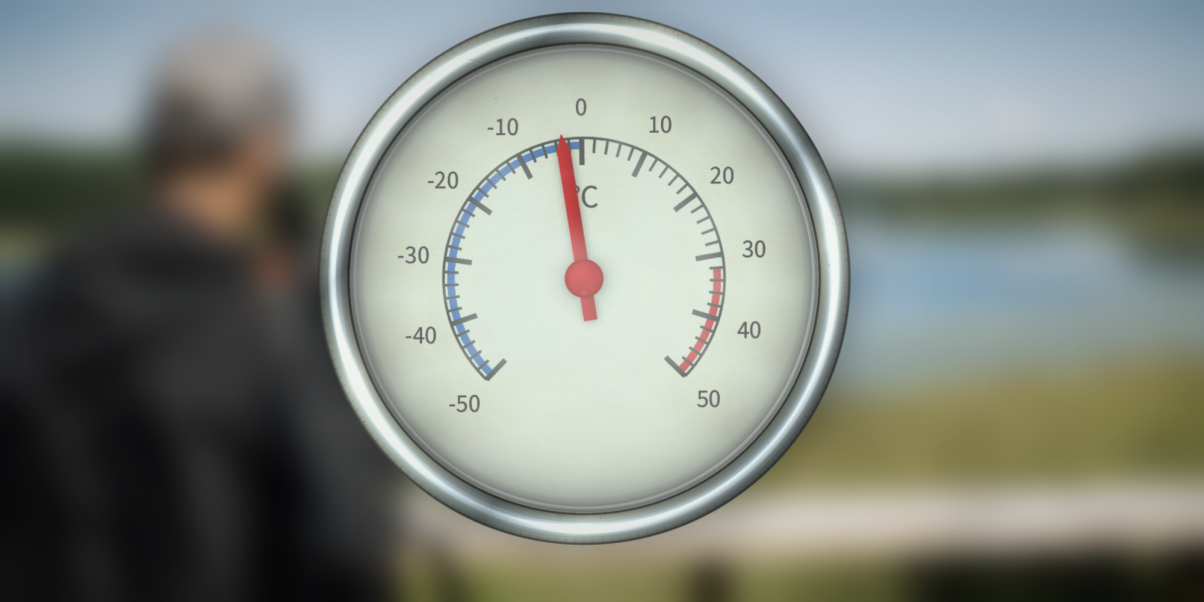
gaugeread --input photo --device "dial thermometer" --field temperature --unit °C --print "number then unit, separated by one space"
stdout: -3 °C
